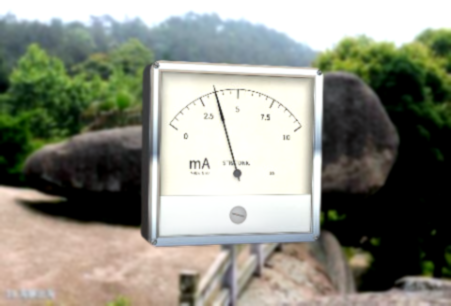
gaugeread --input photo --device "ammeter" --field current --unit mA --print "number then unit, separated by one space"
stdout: 3.5 mA
